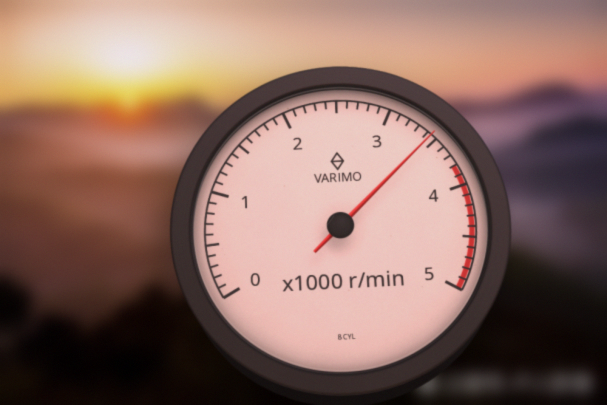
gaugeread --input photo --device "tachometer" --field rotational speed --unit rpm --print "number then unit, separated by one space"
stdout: 3450 rpm
